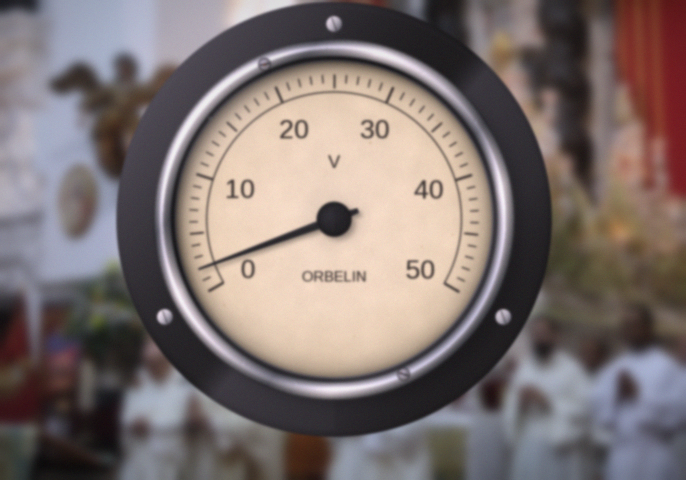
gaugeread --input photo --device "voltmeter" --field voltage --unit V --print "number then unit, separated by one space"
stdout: 2 V
